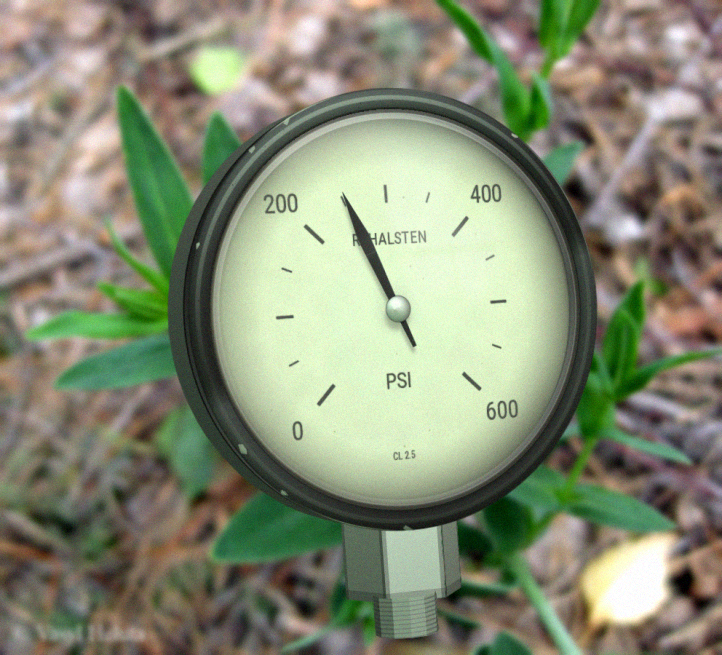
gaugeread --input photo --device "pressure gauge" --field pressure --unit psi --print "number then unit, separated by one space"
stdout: 250 psi
